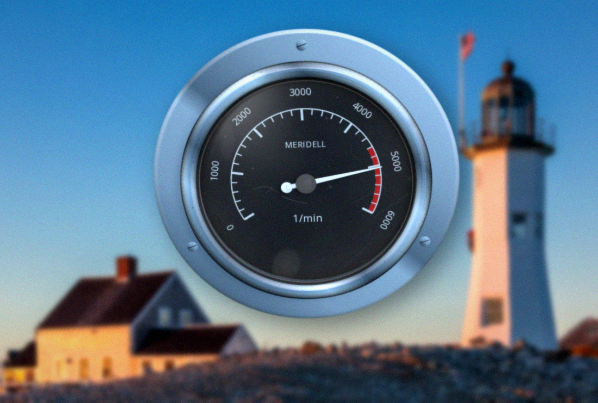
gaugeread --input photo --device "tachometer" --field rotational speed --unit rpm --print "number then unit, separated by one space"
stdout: 5000 rpm
